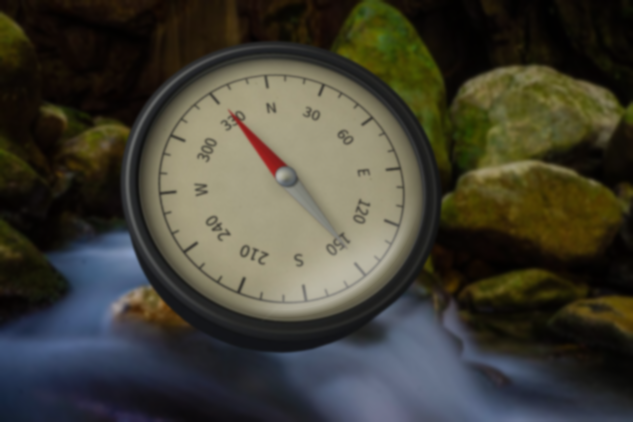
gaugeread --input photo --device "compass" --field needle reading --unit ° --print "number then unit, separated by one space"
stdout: 330 °
